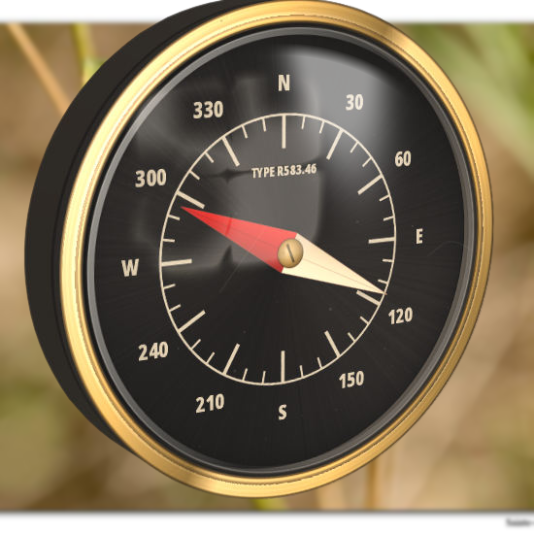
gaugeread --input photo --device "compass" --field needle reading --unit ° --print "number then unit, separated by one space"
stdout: 295 °
